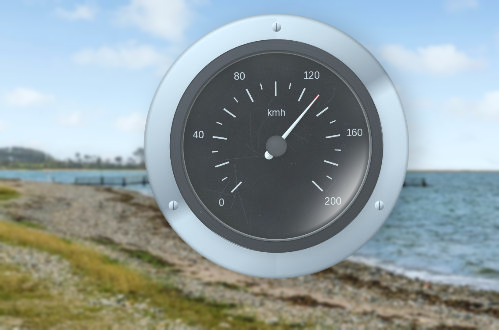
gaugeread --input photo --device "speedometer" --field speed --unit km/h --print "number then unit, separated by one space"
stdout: 130 km/h
